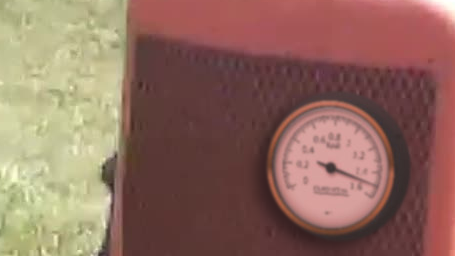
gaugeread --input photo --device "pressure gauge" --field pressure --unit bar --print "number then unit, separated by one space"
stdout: 1.5 bar
